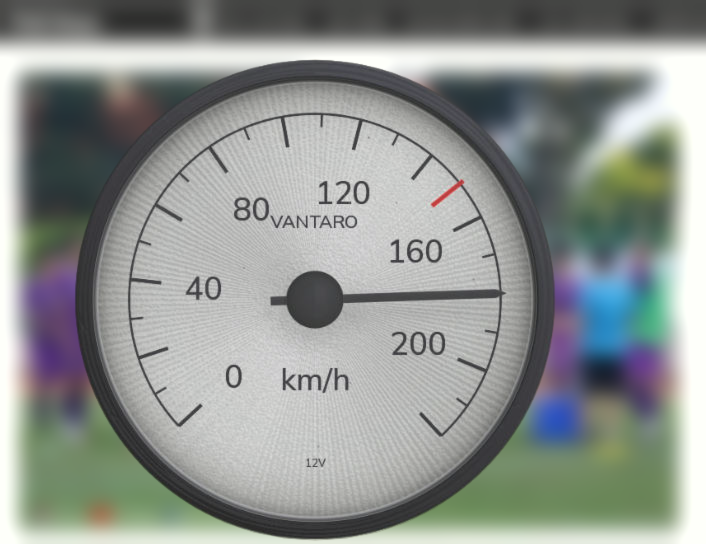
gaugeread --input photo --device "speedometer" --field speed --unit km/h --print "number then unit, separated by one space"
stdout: 180 km/h
